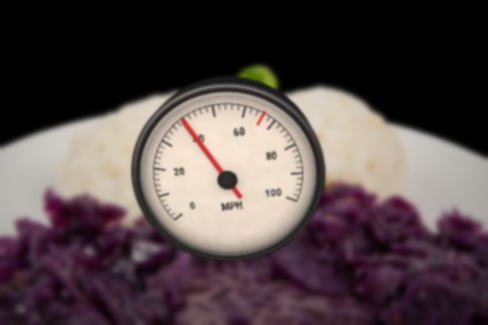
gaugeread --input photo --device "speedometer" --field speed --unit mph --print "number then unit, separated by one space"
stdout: 40 mph
